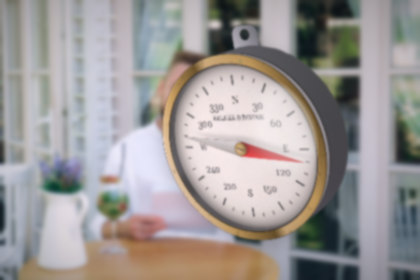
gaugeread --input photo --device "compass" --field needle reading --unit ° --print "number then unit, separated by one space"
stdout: 100 °
